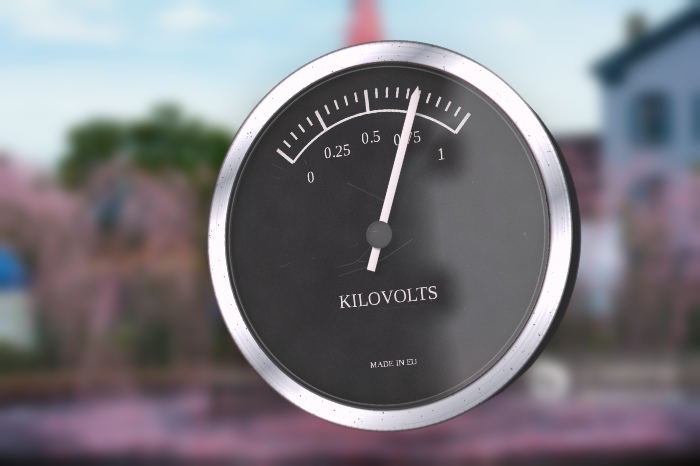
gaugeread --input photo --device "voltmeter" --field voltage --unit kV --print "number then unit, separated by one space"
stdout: 0.75 kV
